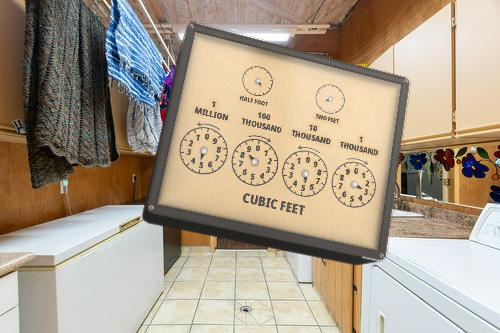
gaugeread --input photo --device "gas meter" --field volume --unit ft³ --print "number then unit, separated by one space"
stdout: 485300 ft³
